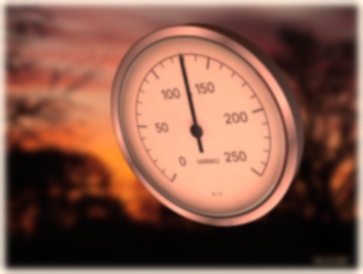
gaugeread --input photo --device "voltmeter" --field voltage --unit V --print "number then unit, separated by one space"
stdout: 130 V
